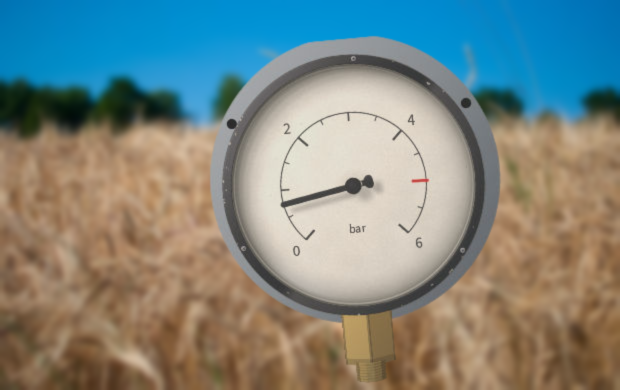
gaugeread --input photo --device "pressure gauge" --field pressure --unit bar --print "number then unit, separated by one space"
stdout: 0.75 bar
